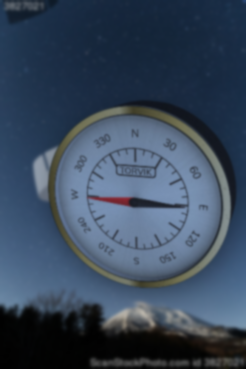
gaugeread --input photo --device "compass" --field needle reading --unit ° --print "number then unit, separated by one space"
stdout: 270 °
